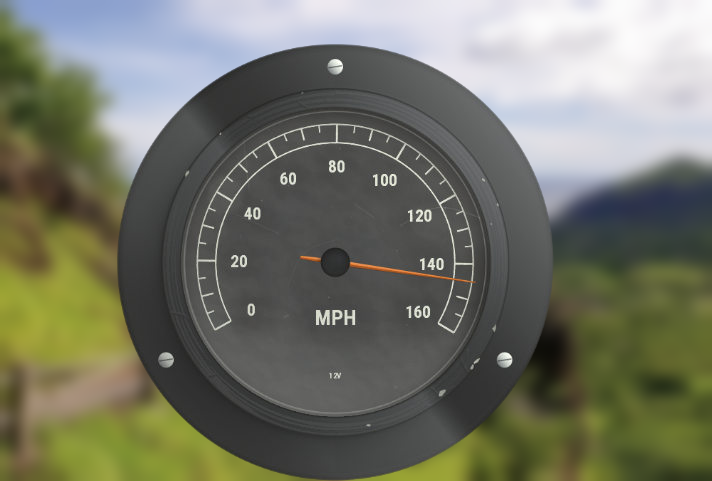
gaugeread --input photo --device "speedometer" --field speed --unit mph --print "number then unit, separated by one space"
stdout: 145 mph
